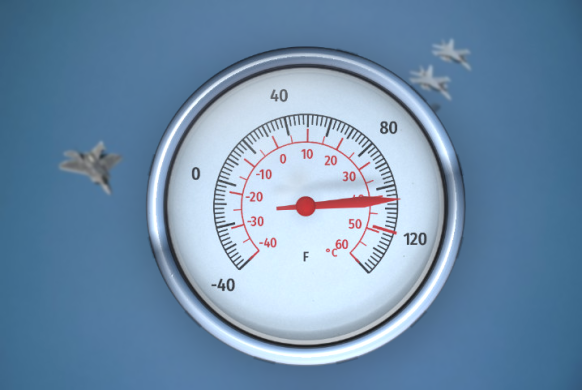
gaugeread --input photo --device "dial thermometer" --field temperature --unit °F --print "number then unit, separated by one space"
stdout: 106 °F
